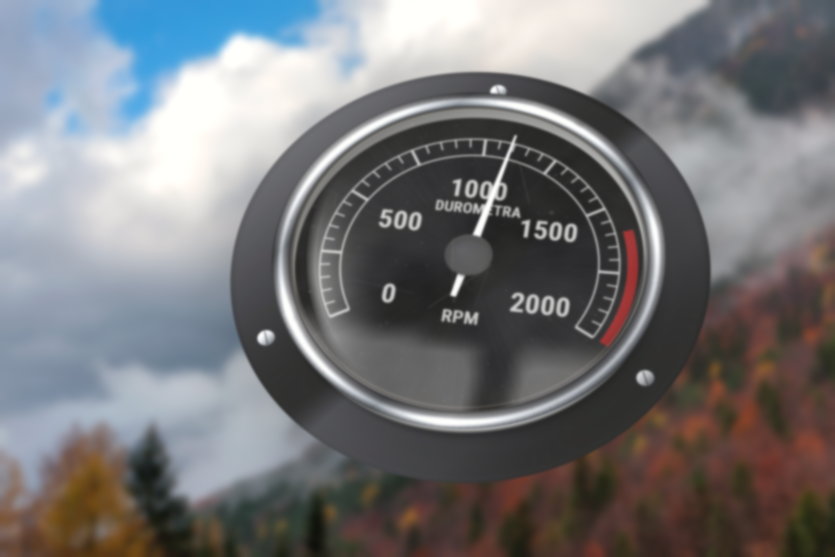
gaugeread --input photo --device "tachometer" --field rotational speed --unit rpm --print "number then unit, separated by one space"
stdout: 1100 rpm
